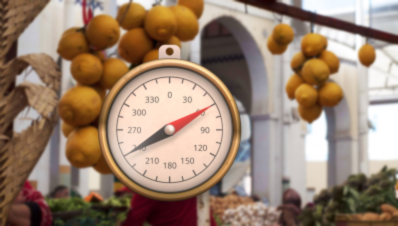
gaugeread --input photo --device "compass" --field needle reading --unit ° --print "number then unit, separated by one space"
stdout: 60 °
